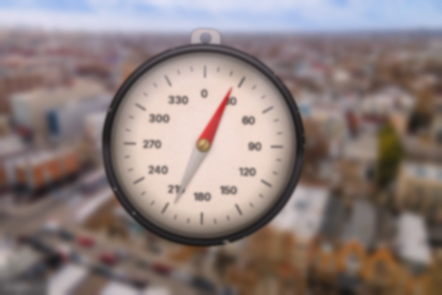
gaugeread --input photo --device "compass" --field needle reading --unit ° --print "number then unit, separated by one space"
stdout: 25 °
